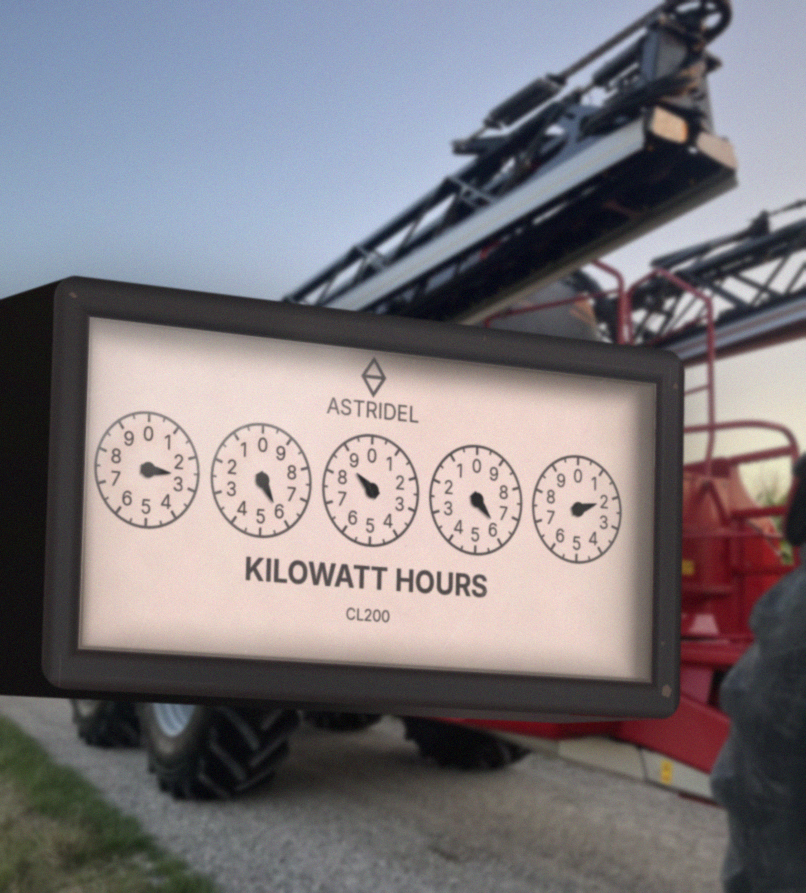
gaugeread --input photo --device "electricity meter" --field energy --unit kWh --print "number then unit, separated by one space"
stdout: 25862 kWh
